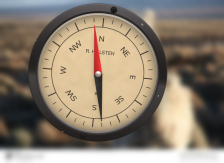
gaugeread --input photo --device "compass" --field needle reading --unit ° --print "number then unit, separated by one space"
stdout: 350 °
